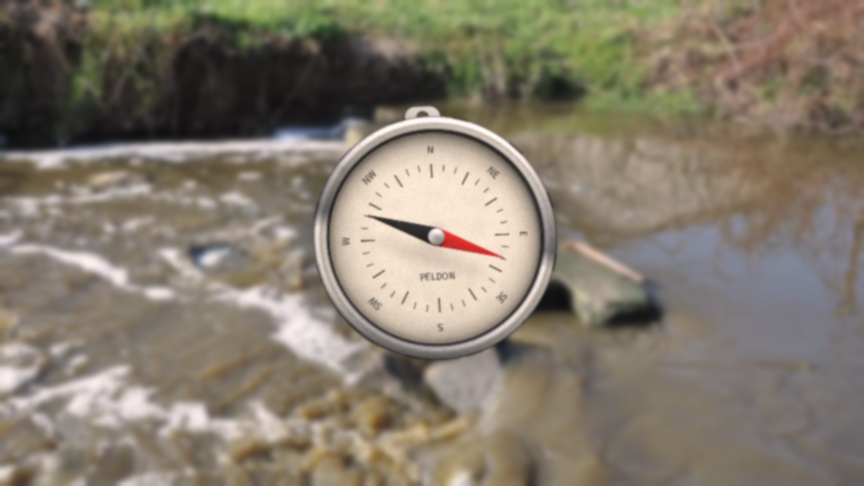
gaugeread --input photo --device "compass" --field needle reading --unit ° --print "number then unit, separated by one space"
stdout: 110 °
